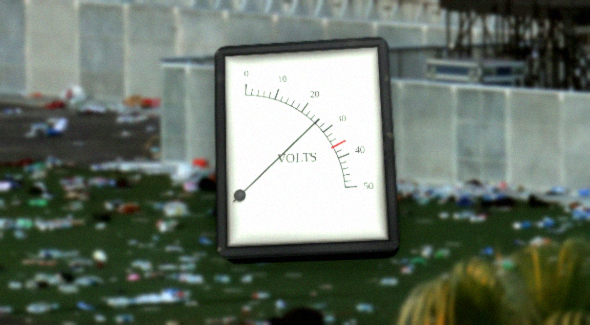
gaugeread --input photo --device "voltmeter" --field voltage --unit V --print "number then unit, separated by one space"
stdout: 26 V
